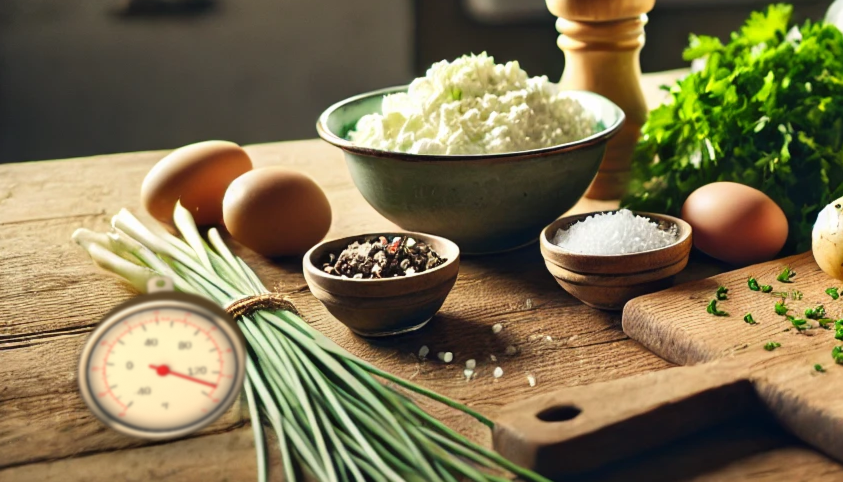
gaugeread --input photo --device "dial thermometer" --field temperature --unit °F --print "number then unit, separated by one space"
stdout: 130 °F
